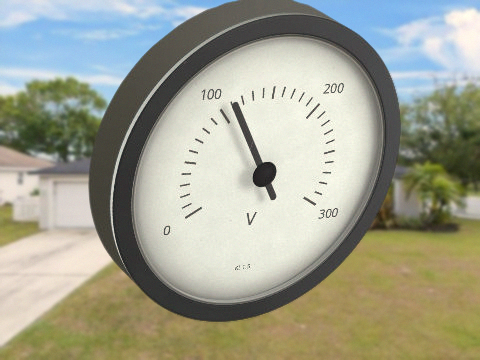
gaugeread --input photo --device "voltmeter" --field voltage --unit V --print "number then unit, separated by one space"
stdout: 110 V
